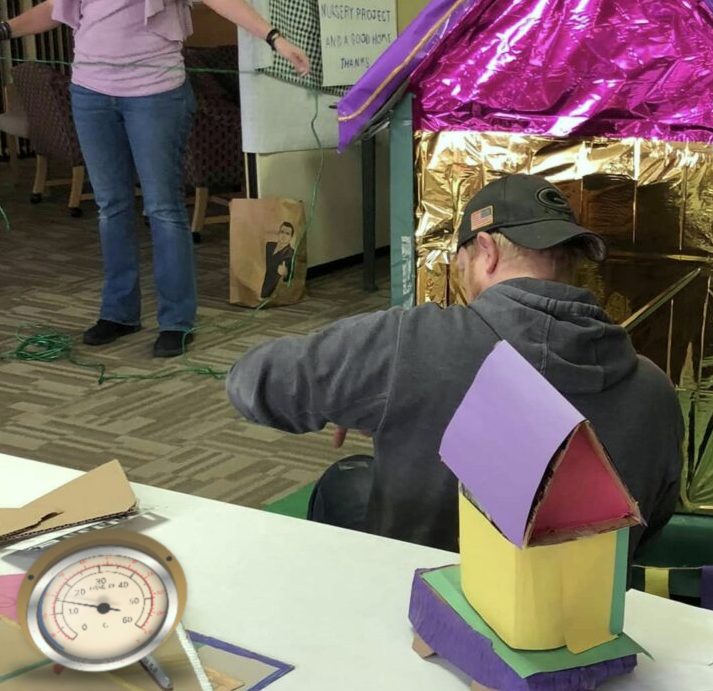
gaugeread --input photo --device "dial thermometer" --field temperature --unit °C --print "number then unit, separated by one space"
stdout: 15 °C
